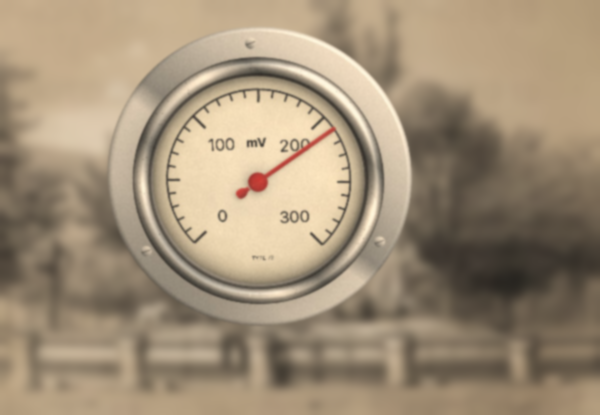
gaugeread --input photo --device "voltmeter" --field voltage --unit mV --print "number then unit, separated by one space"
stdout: 210 mV
